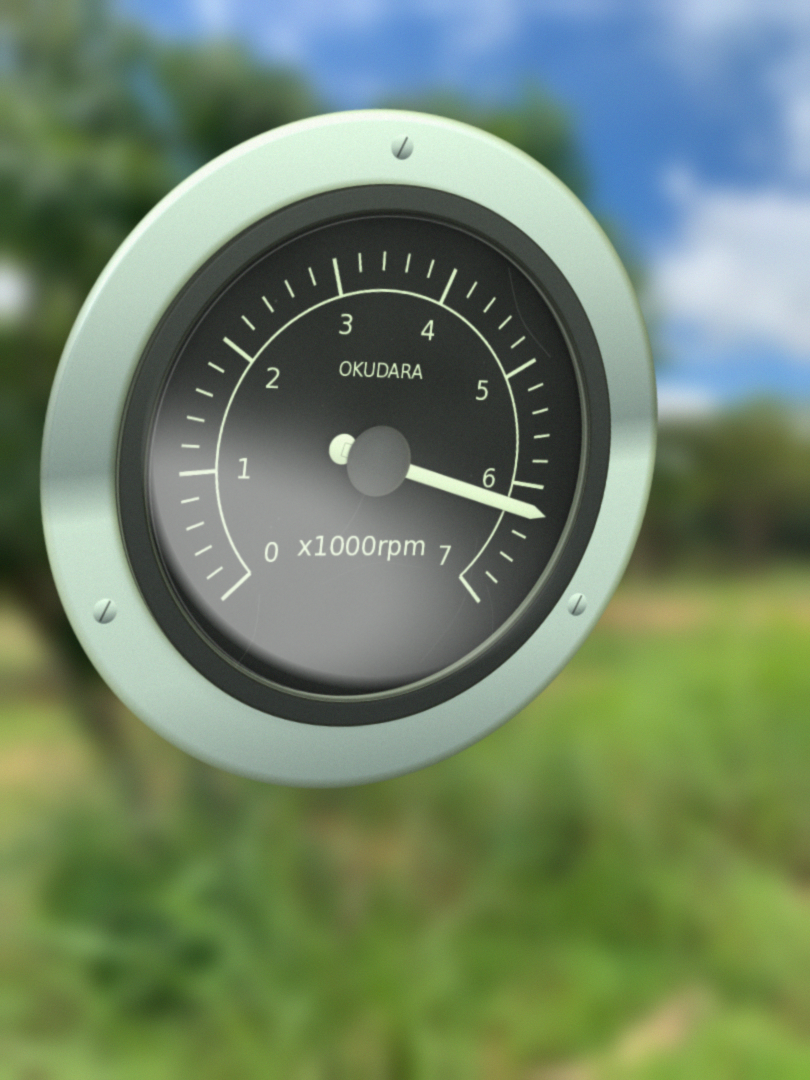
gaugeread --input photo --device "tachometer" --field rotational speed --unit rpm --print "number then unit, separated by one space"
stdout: 6200 rpm
